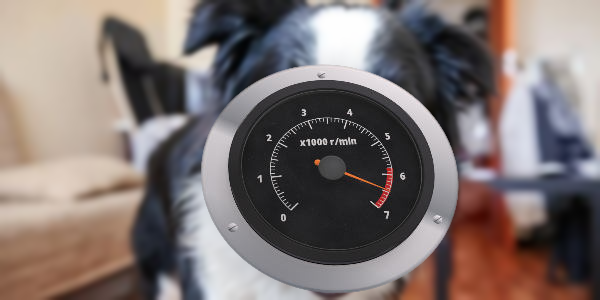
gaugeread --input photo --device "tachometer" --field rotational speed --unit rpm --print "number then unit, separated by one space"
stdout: 6500 rpm
